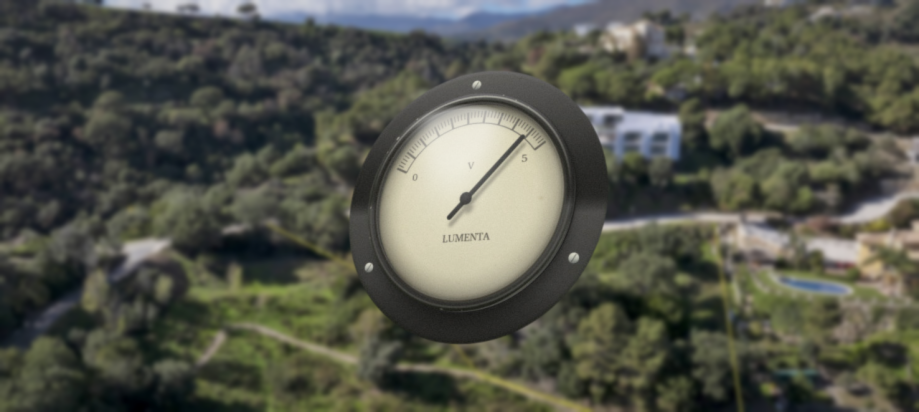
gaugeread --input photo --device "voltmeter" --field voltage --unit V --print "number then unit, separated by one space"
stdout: 4.5 V
